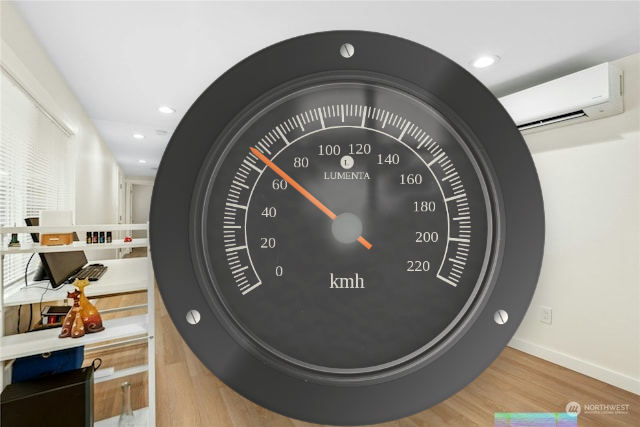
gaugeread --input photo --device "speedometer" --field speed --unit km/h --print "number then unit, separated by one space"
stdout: 66 km/h
